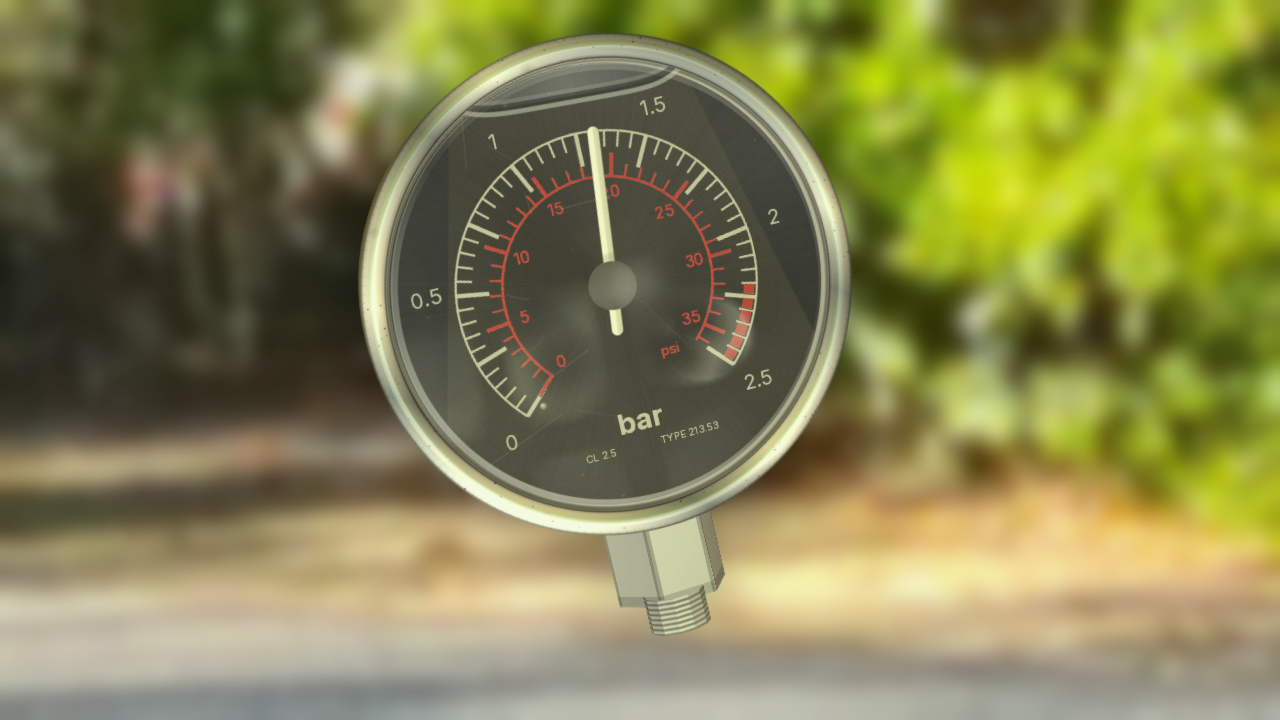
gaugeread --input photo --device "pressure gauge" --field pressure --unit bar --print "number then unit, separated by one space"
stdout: 1.3 bar
